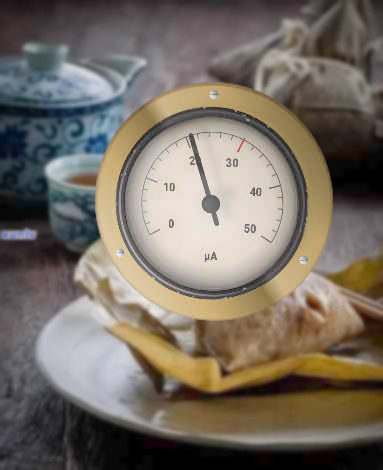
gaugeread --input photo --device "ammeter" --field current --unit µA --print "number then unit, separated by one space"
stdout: 21 µA
